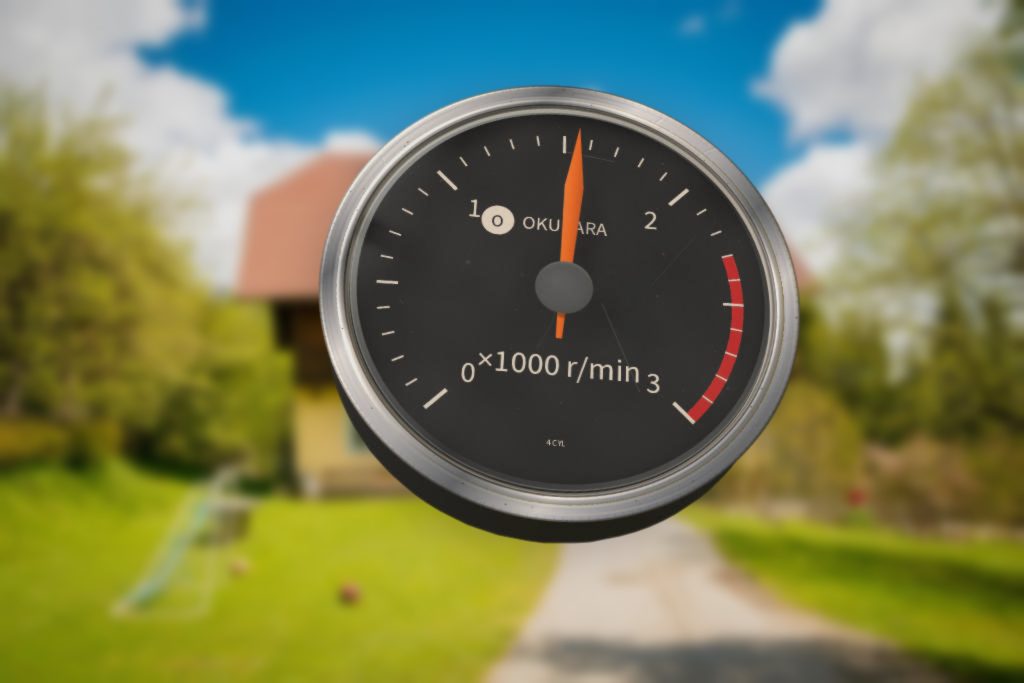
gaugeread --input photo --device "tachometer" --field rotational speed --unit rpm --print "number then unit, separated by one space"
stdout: 1550 rpm
